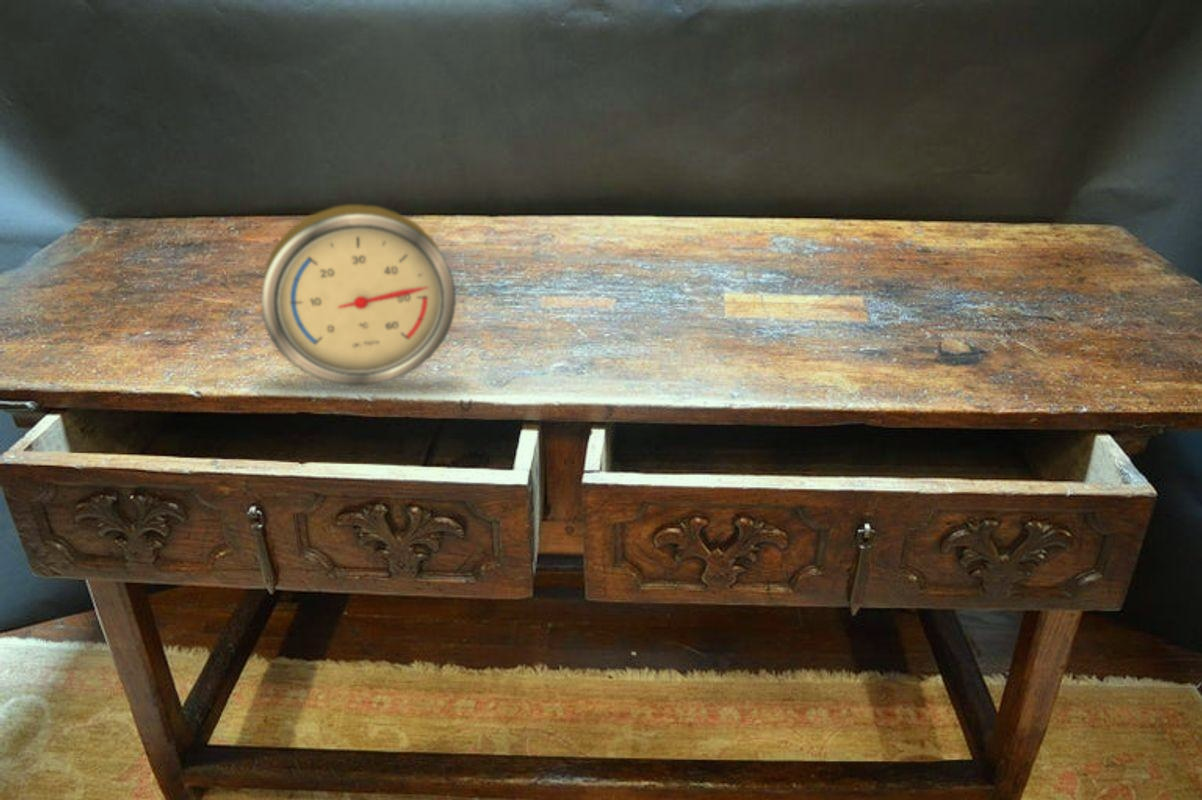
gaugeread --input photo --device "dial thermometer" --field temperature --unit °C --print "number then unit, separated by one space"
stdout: 47.5 °C
